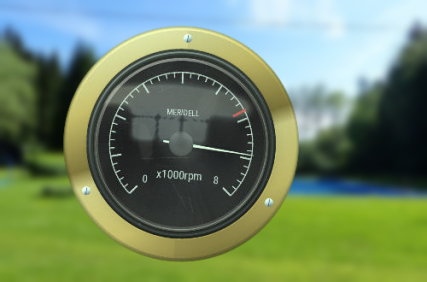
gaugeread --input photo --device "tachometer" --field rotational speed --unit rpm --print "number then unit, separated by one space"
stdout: 6900 rpm
